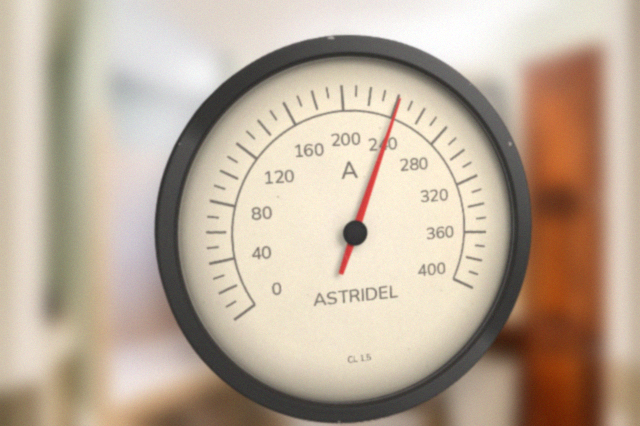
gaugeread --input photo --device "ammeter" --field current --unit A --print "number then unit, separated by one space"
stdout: 240 A
